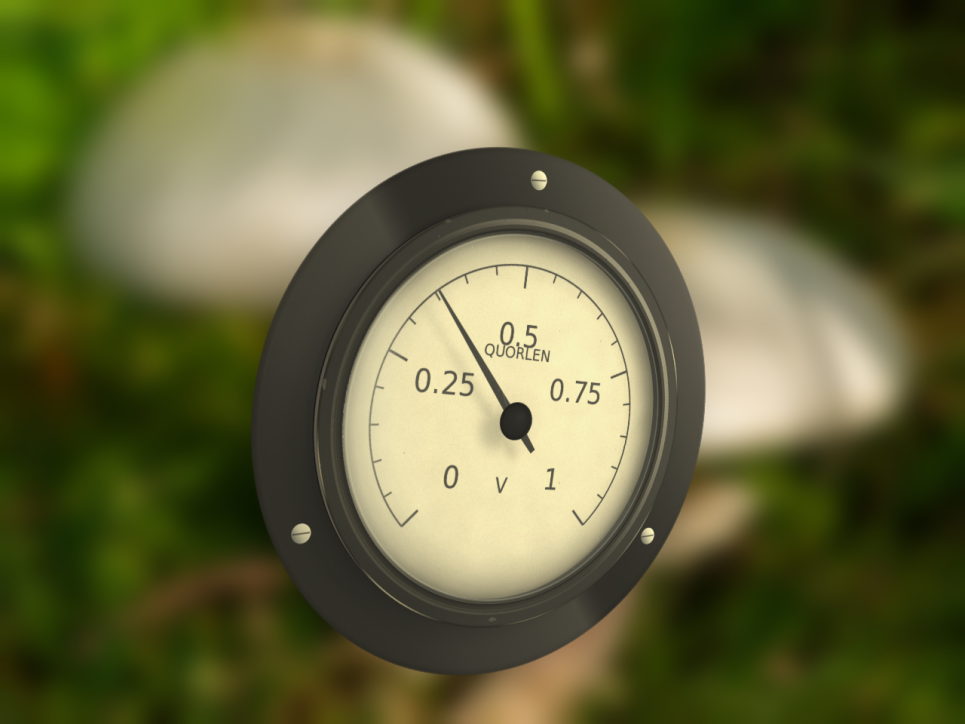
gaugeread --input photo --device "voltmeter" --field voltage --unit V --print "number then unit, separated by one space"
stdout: 0.35 V
